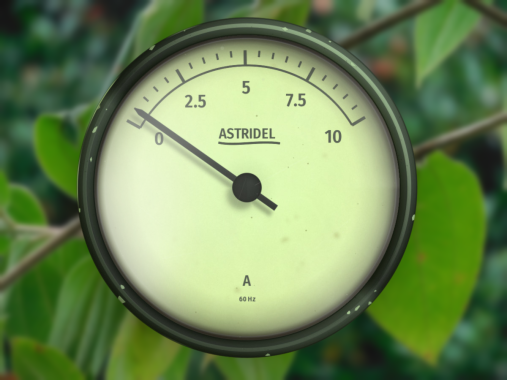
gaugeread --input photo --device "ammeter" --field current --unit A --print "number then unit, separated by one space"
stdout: 0.5 A
